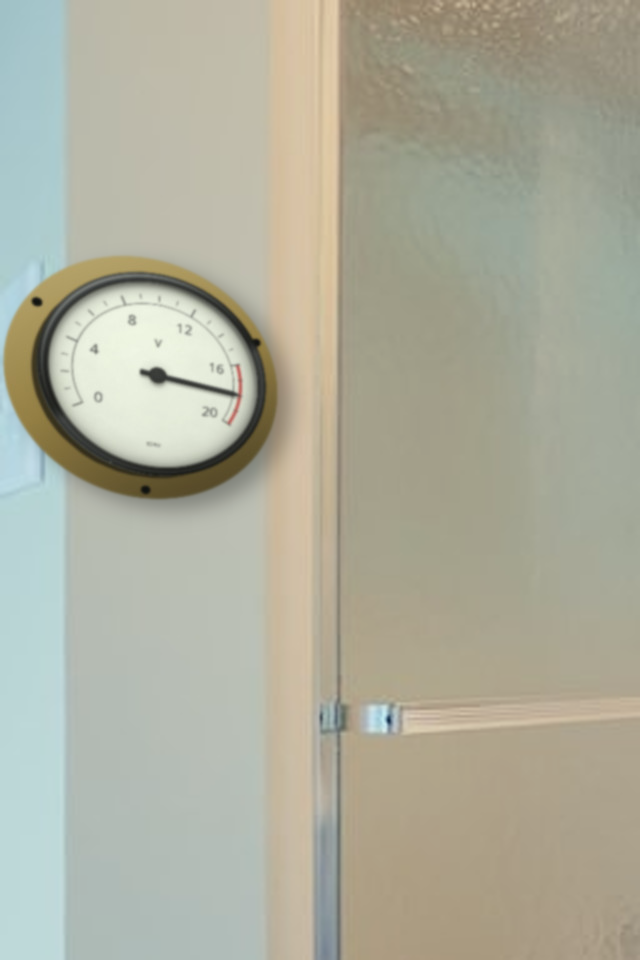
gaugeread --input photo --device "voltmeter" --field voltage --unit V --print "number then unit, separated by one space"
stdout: 18 V
